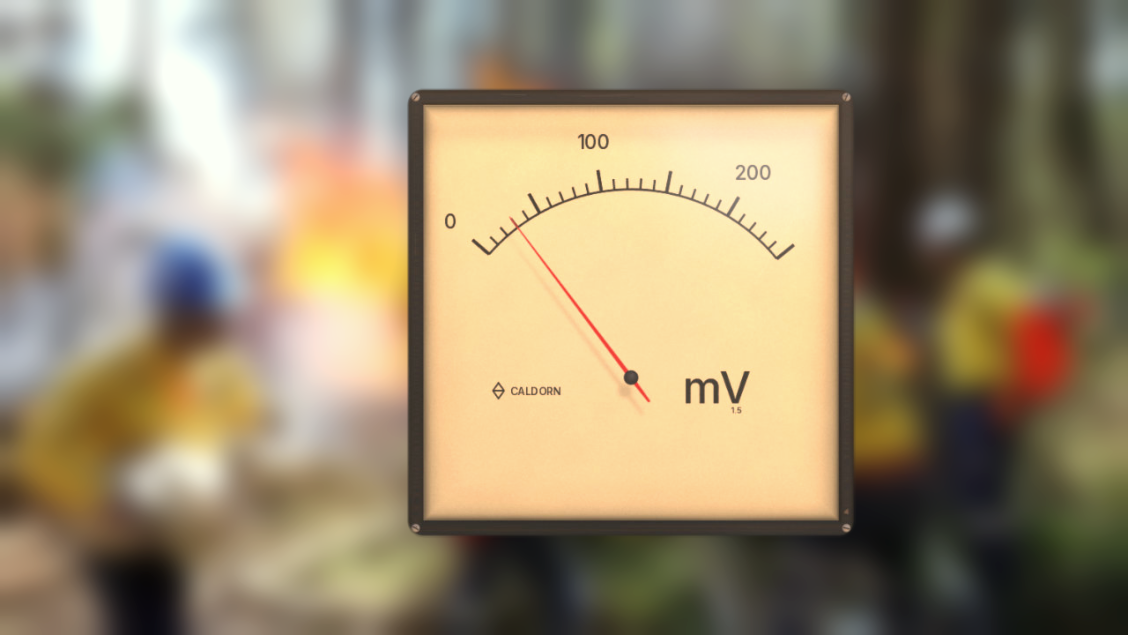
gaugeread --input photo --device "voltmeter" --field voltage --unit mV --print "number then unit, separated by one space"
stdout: 30 mV
